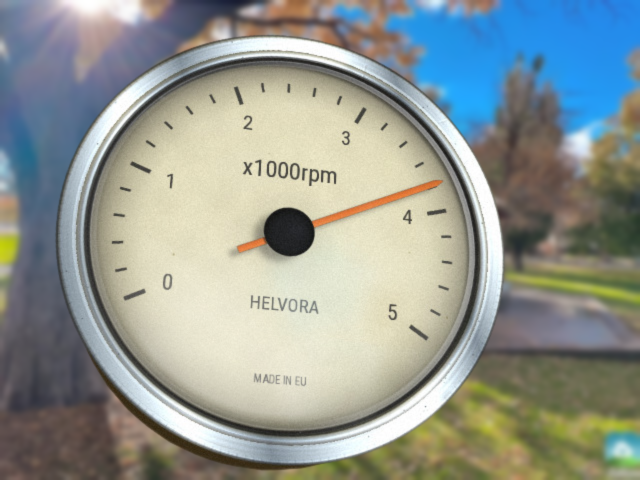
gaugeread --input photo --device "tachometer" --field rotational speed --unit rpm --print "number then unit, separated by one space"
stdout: 3800 rpm
